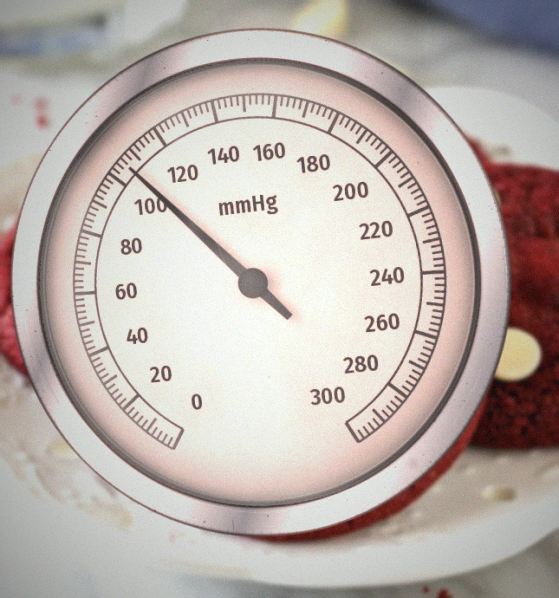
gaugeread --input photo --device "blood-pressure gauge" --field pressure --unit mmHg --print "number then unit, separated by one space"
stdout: 106 mmHg
